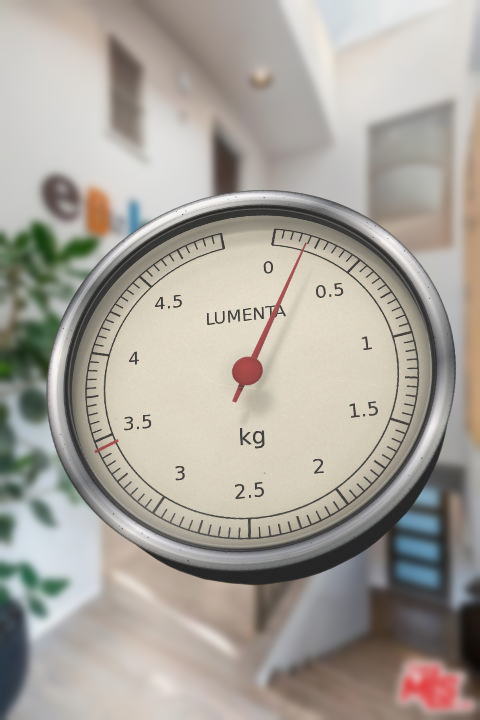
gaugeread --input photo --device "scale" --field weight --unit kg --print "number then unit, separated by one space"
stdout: 0.2 kg
